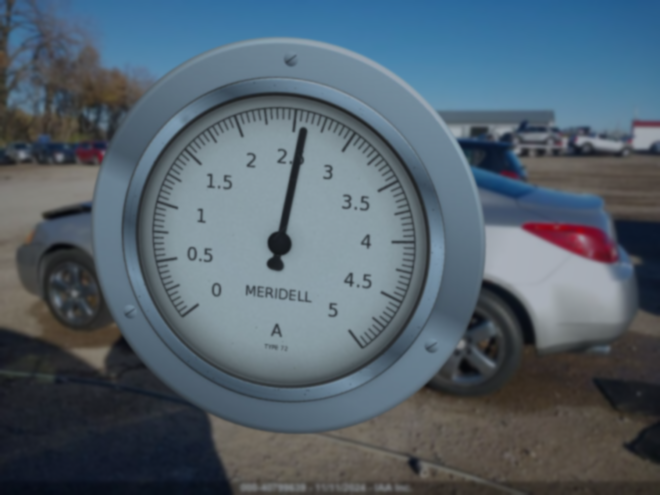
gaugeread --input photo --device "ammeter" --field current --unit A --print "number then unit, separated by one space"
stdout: 2.6 A
